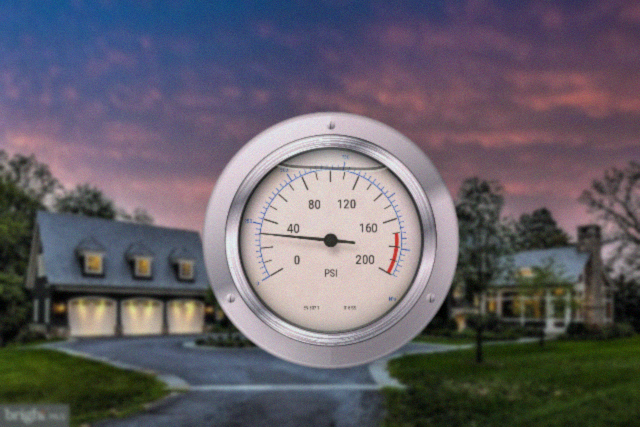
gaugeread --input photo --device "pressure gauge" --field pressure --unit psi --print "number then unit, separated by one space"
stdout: 30 psi
